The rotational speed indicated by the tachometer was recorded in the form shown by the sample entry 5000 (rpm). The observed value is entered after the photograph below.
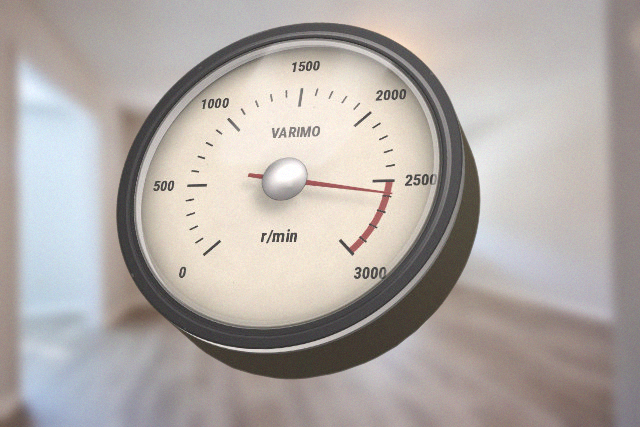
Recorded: 2600 (rpm)
